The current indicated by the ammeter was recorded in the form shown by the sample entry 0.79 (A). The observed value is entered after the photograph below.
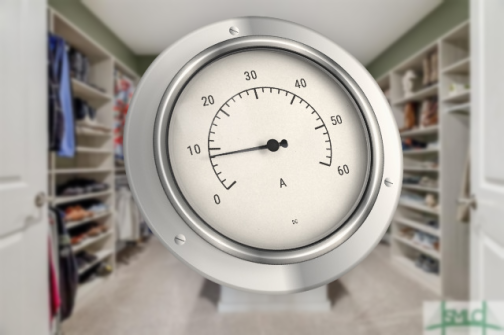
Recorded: 8 (A)
